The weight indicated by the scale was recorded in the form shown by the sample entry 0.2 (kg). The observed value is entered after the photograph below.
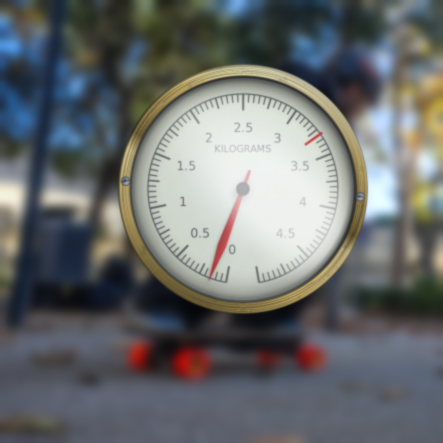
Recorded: 0.15 (kg)
